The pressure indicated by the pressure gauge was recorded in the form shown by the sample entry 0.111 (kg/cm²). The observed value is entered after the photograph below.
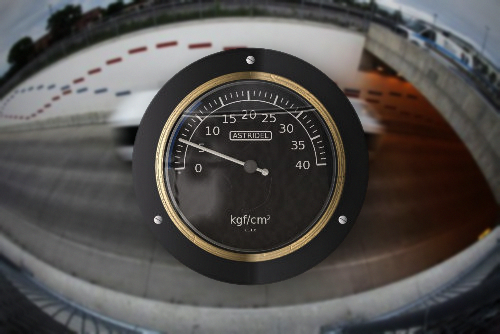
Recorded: 5 (kg/cm²)
